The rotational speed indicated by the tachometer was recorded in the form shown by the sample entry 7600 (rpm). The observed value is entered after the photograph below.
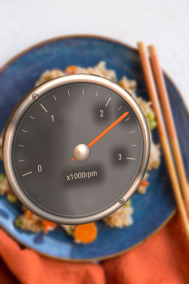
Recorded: 2300 (rpm)
